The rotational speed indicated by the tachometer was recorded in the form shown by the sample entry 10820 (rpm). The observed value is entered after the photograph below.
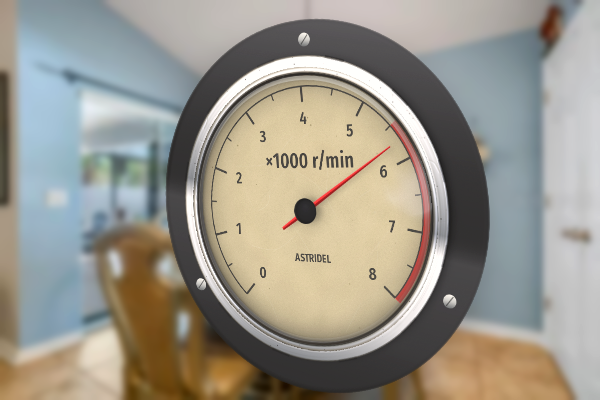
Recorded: 5750 (rpm)
